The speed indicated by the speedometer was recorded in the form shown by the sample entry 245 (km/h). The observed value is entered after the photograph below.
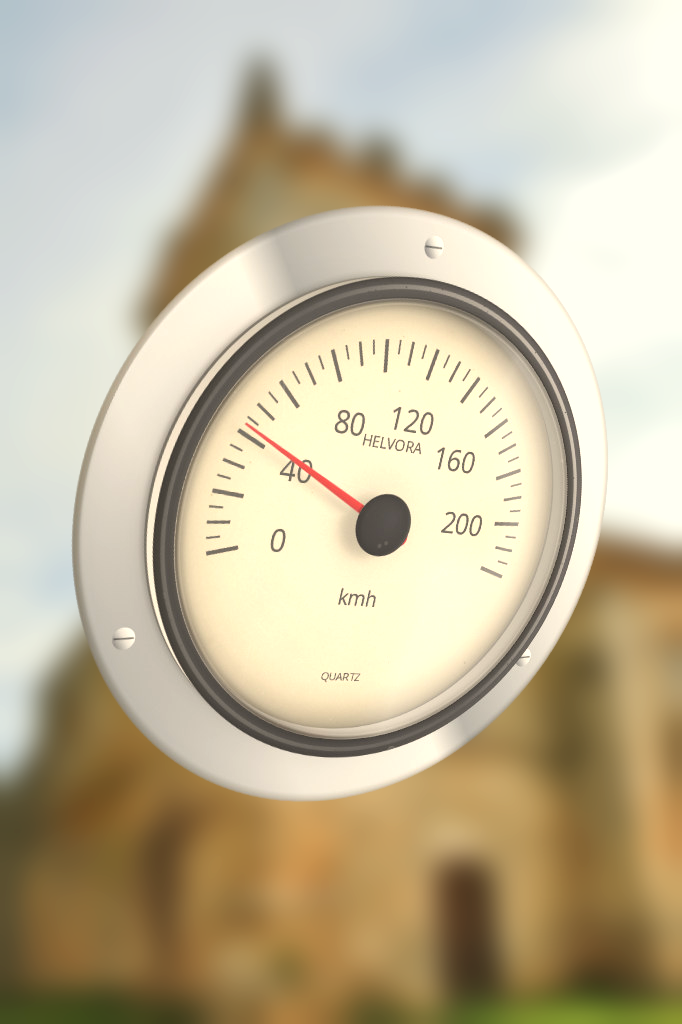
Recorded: 42.5 (km/h)
